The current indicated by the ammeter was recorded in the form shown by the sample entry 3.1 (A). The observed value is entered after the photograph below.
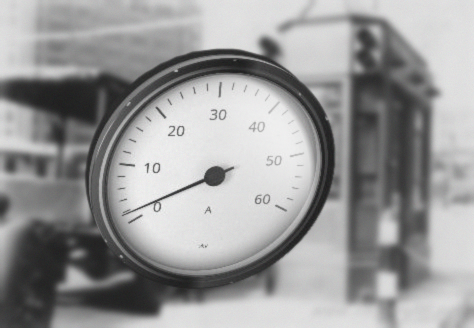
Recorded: 2 (A)
